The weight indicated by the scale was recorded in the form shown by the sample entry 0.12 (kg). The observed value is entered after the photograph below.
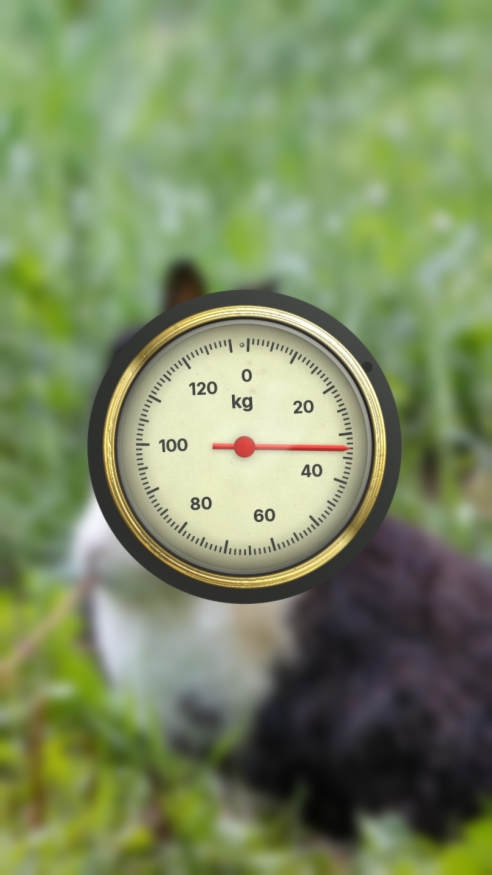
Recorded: 33 (kg)
